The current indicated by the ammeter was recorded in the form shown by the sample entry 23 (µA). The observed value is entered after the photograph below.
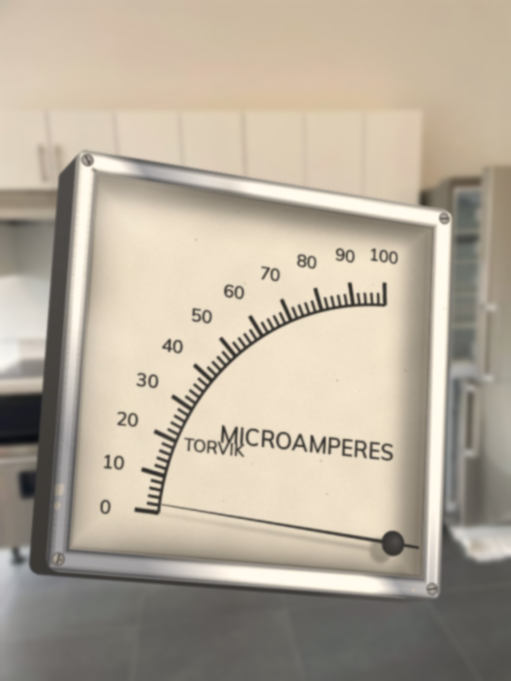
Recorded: 2 (µA)
